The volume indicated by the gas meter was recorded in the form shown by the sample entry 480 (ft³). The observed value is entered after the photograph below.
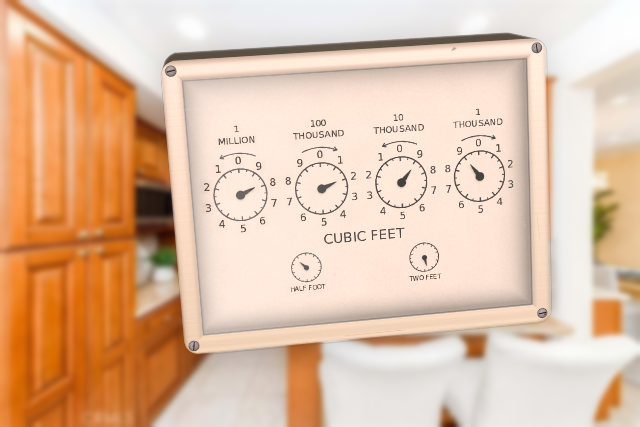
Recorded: 818900 (ft³)
